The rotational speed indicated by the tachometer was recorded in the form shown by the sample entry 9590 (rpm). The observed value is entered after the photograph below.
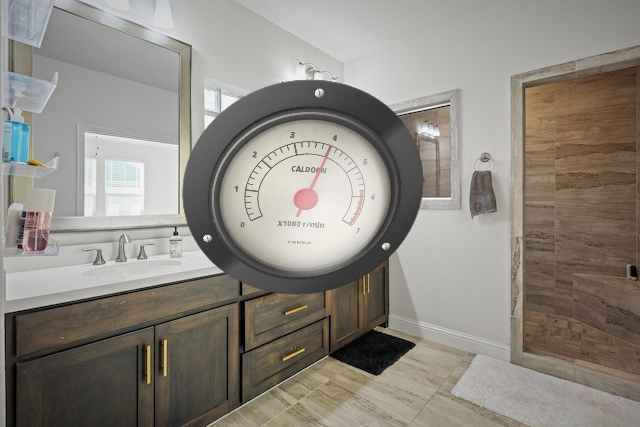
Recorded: 4000 (rpm)
